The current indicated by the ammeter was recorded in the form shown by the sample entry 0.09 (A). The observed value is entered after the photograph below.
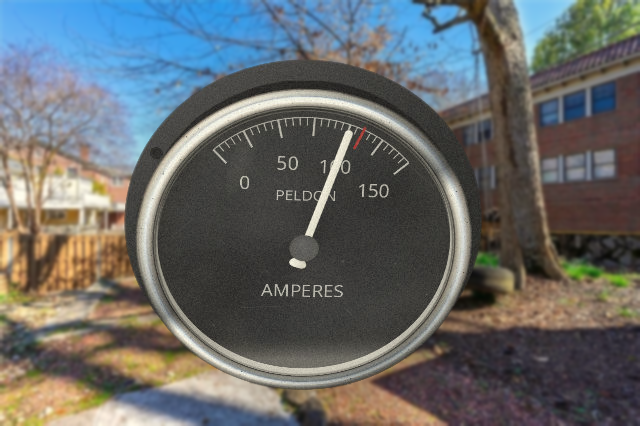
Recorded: 100 (A)
